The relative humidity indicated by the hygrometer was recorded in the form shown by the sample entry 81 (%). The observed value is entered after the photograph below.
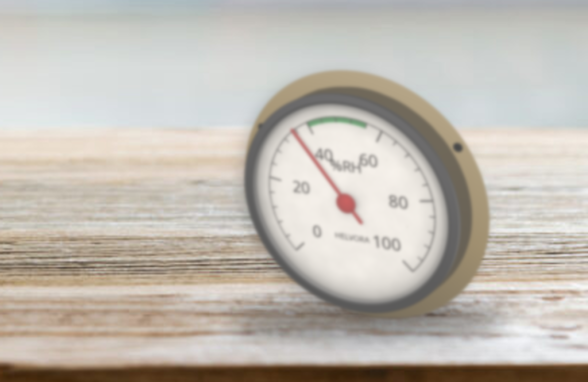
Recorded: 36 (%)
